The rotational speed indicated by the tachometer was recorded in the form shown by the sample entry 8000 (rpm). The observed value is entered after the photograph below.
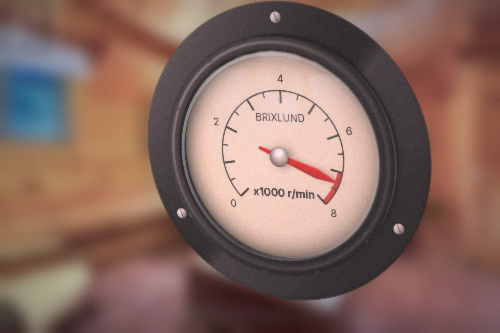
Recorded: 7250 (rpm)
